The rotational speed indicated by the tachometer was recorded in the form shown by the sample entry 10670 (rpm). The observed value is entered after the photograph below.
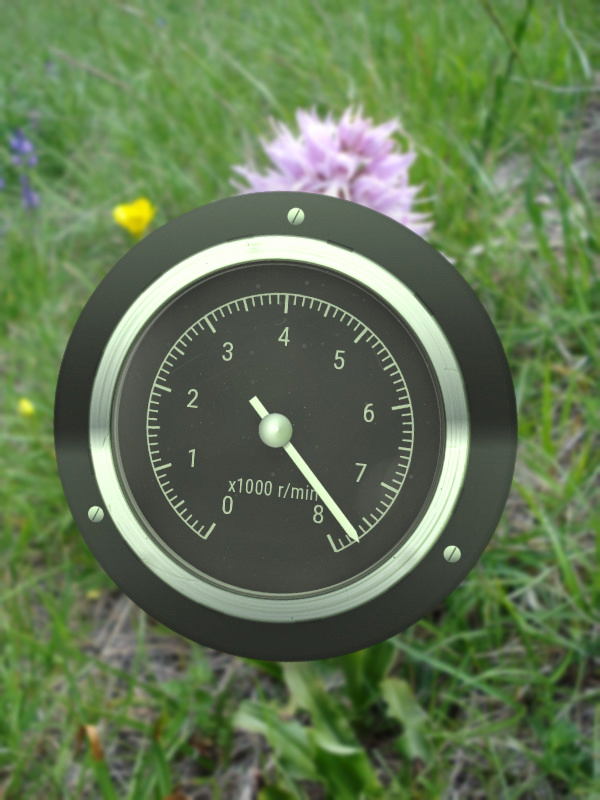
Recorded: 7700 (rpm)
